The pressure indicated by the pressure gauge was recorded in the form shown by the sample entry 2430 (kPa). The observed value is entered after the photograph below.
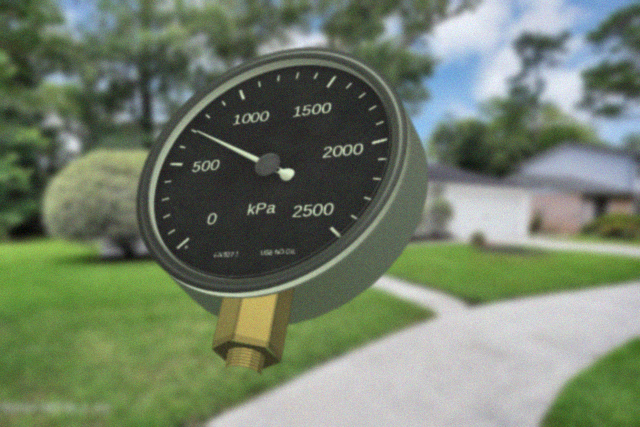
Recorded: 700 (kPa)
